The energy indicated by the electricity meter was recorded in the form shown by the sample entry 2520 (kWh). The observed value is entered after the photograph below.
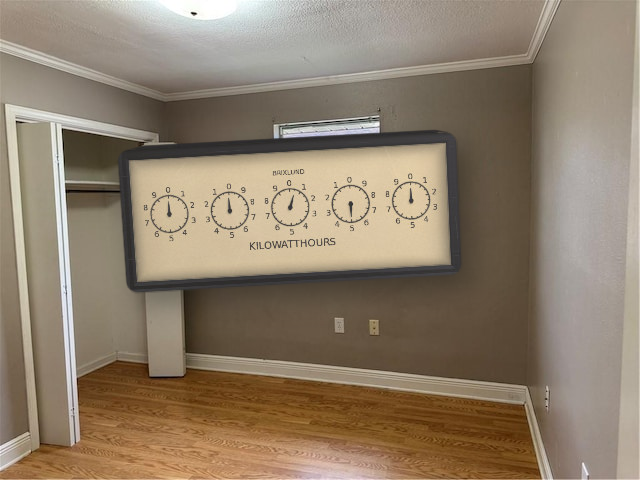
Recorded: 50 (kWh)
